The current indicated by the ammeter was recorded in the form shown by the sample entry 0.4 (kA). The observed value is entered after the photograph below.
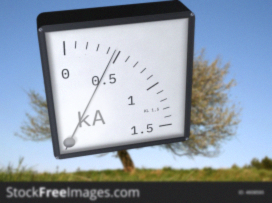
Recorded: 0.45 (kA)
